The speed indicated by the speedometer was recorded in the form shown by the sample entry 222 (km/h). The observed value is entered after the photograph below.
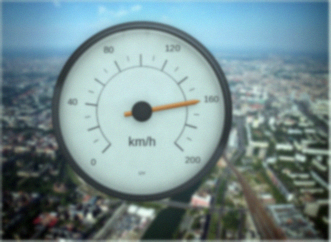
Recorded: 160 (km/h)
